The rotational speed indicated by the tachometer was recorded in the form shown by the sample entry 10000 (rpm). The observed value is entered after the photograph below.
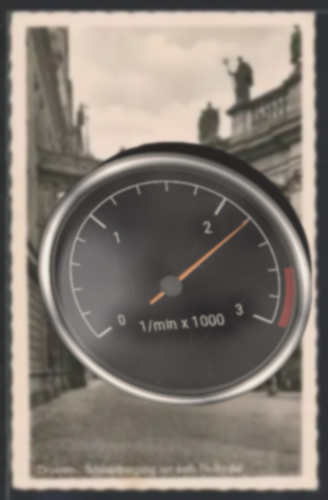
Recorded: 2200 (rpm)
